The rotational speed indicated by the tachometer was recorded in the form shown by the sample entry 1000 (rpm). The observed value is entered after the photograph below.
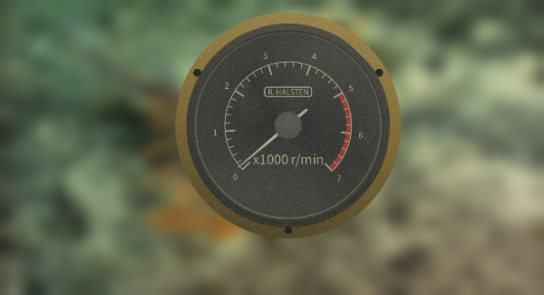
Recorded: 100 (rpm)
